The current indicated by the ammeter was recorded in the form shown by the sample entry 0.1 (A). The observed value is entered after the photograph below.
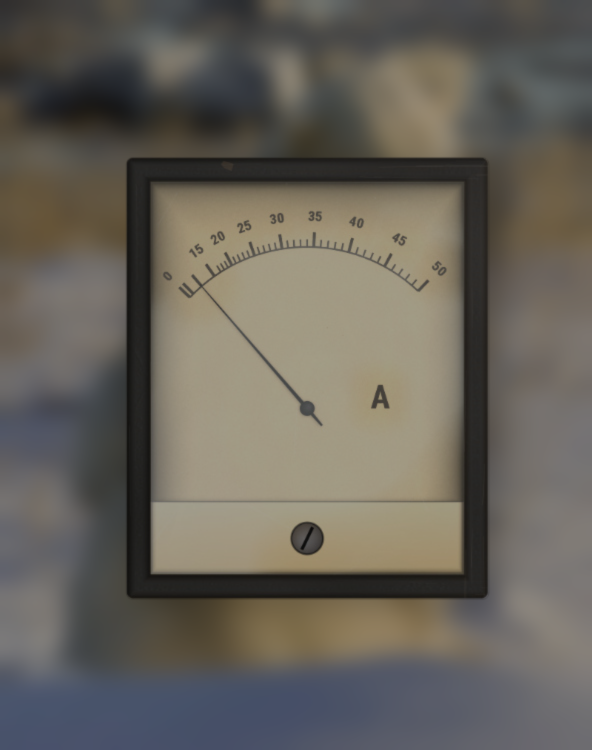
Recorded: 10 (A)
